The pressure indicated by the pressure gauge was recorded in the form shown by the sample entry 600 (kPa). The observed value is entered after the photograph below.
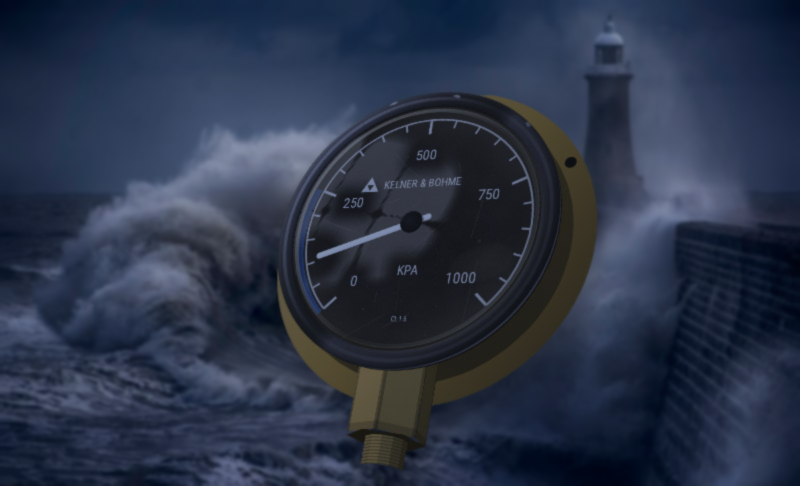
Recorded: 100 (kPa)
